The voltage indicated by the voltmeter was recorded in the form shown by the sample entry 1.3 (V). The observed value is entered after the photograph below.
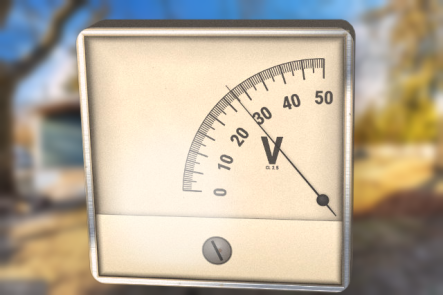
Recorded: 27.5 (V)
